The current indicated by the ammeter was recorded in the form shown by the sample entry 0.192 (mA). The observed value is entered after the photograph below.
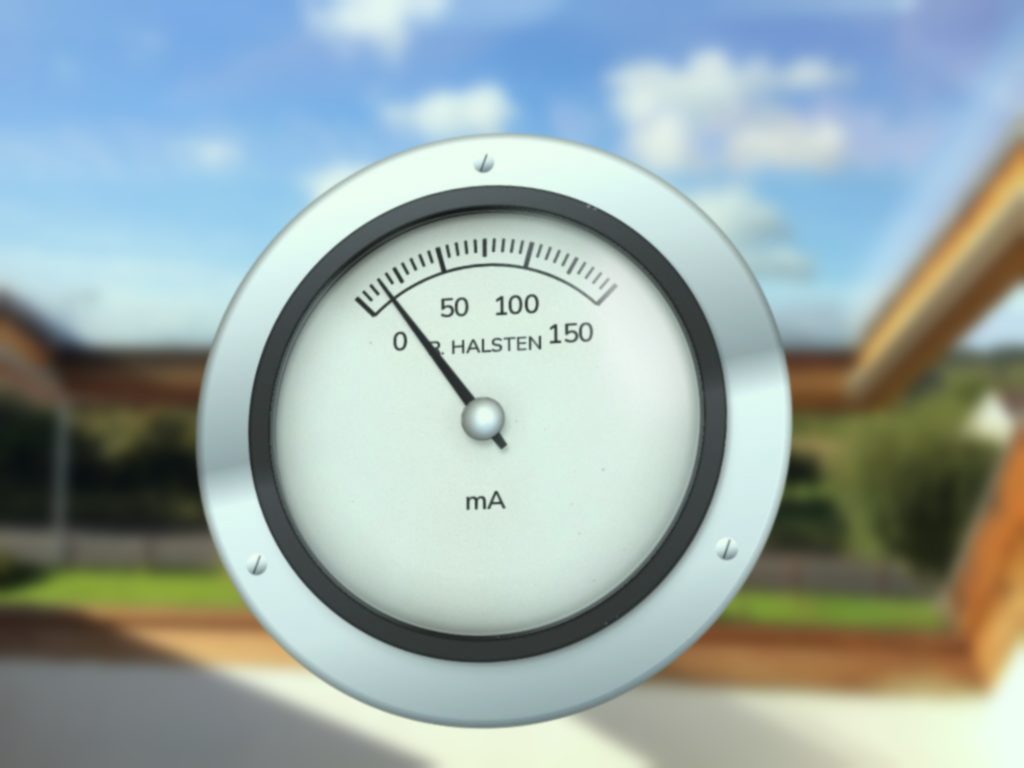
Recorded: 15 (mA)
